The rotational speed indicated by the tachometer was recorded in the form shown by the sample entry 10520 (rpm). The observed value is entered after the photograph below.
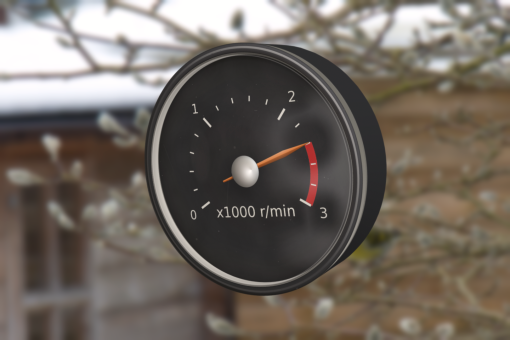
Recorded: 2400 (rpm)
